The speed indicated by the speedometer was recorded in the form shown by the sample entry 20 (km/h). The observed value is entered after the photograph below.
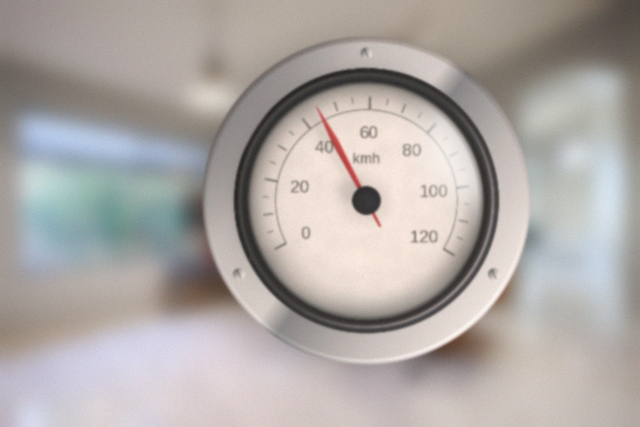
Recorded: 45 (km/h)
